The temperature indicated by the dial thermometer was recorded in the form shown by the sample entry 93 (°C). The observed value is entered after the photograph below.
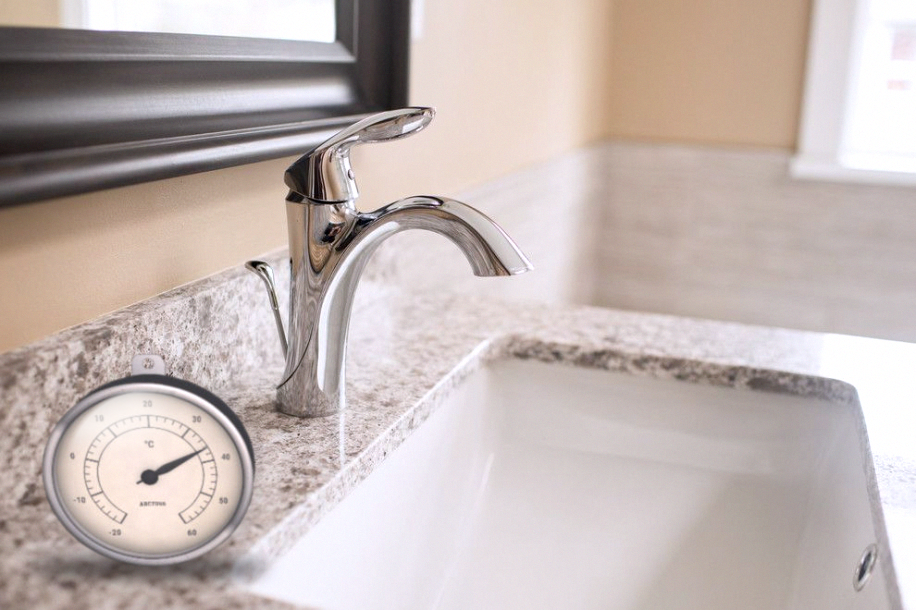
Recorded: 36 (°C)
